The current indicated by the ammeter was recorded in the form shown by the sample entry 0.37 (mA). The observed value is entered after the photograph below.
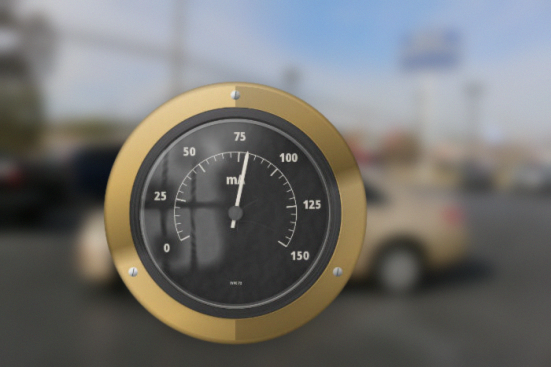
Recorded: 80 (mA)
